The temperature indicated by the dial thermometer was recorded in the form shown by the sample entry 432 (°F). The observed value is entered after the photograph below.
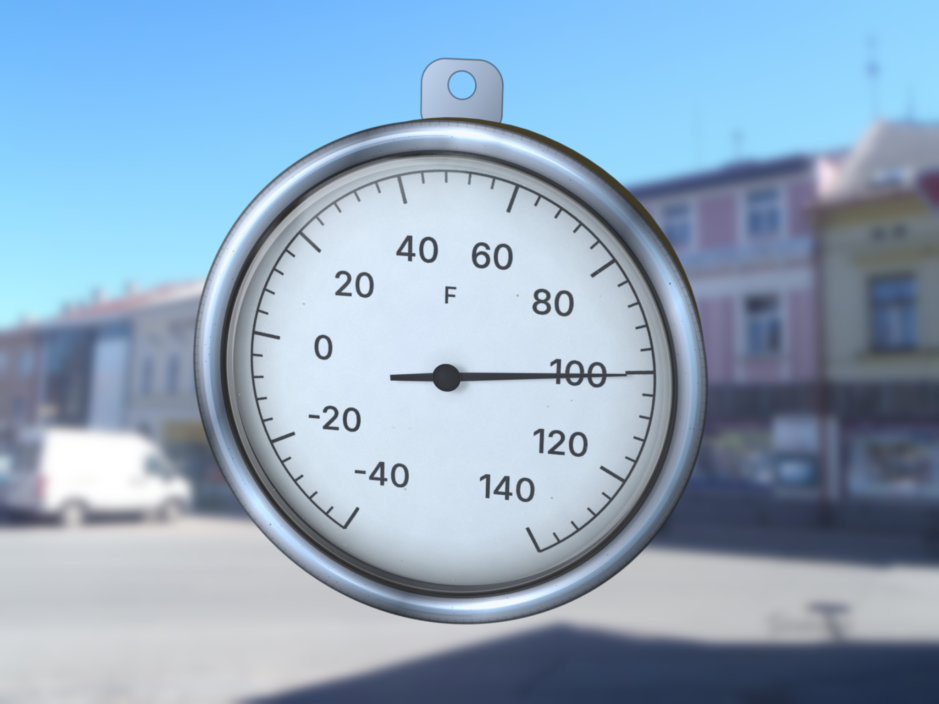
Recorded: 100 (°F)
